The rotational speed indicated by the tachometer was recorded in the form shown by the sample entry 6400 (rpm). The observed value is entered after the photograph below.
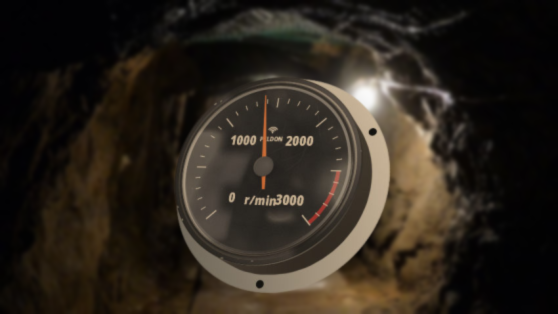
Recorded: 1400 (rpm)
